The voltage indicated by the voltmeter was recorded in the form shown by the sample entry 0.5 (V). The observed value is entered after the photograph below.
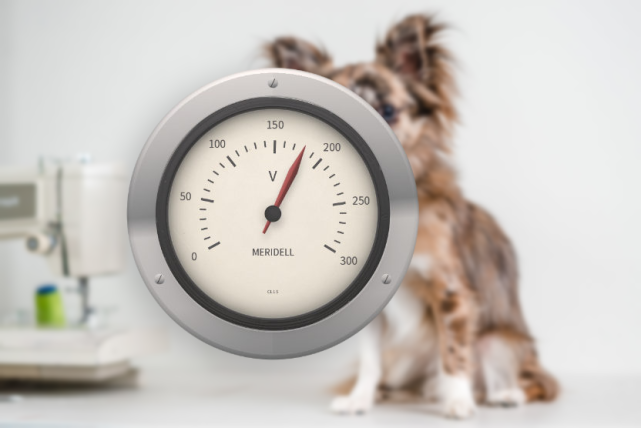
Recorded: 180 (V)
